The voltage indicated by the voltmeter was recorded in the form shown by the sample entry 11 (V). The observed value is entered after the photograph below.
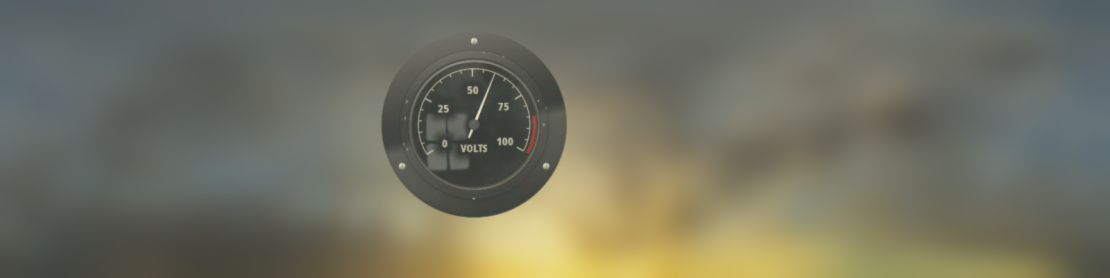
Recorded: 60 (V)
